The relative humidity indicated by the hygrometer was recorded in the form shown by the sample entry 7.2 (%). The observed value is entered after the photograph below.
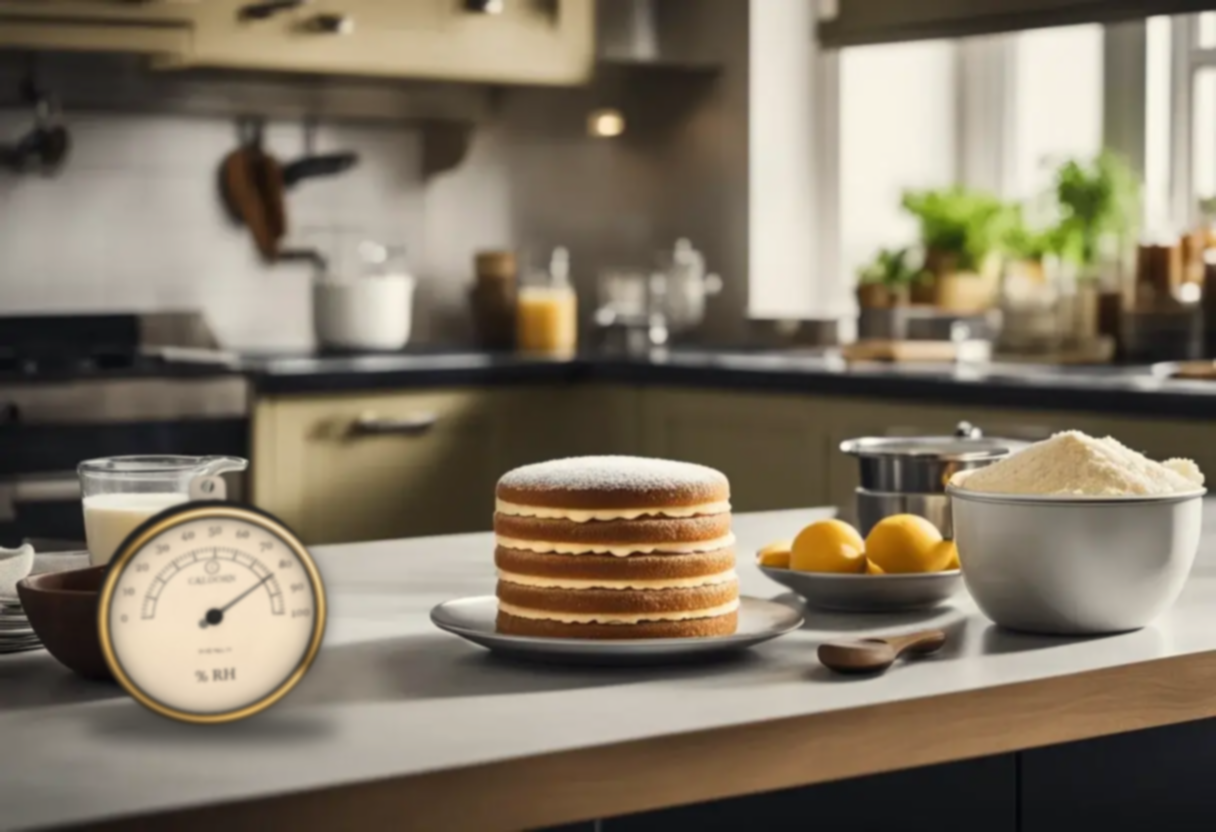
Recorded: 80 (%)
